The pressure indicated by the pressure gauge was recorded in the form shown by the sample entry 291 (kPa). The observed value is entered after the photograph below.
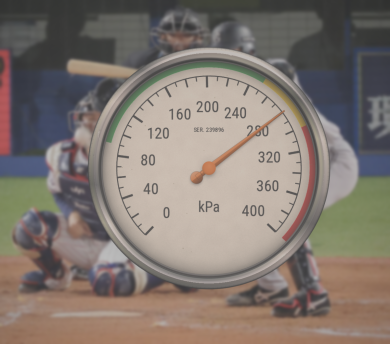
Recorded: 280 (kPa)
